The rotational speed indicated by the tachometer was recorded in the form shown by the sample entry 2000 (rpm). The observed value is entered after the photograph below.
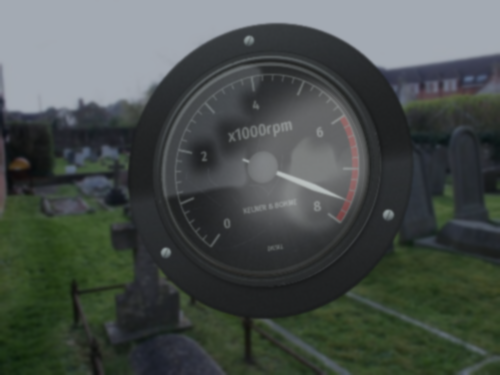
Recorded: 7600 (rpm)
